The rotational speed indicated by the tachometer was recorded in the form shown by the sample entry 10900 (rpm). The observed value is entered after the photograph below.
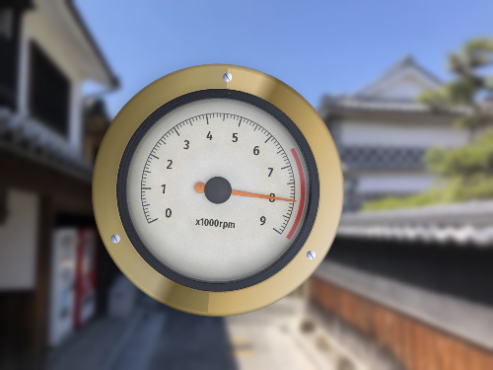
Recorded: 8000 (rpm)
